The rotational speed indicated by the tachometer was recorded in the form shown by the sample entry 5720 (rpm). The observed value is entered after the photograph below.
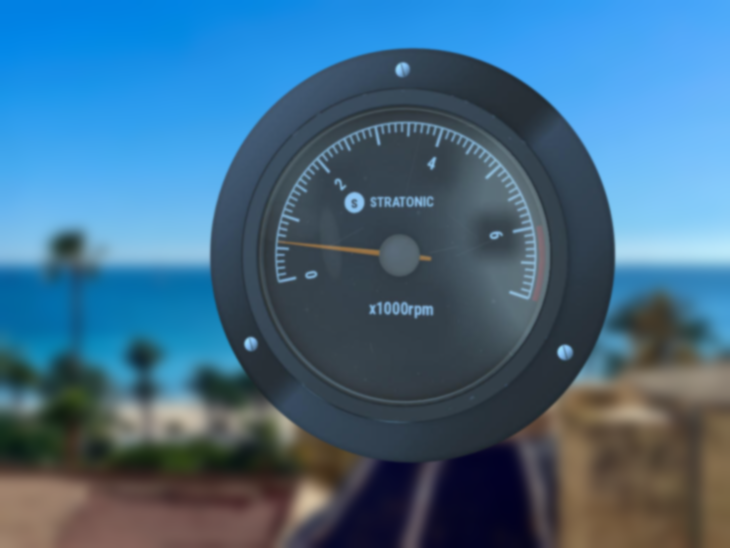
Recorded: 600 (rpm)
